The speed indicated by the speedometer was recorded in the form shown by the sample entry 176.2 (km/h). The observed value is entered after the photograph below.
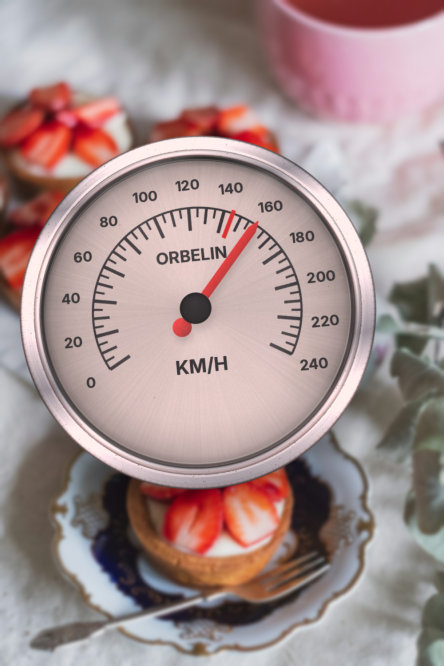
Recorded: 160 (km/h)
